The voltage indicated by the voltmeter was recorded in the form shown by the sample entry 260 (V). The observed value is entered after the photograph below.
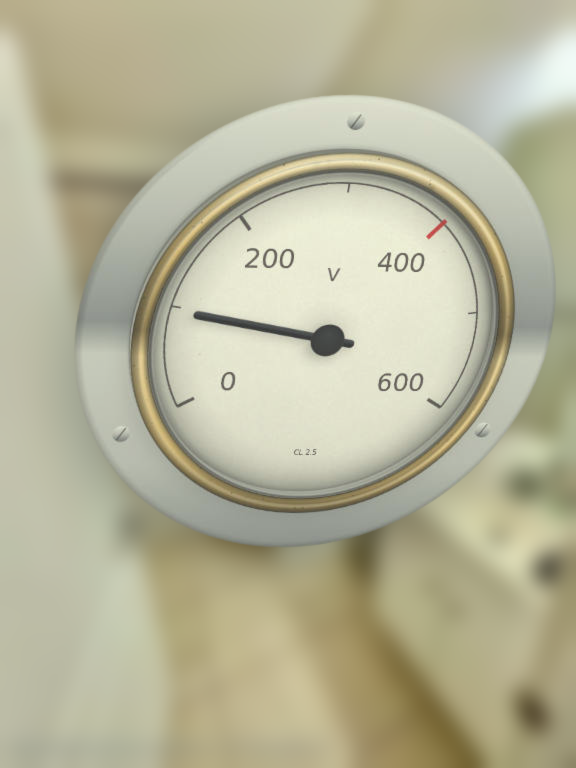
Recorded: 100 (V)
